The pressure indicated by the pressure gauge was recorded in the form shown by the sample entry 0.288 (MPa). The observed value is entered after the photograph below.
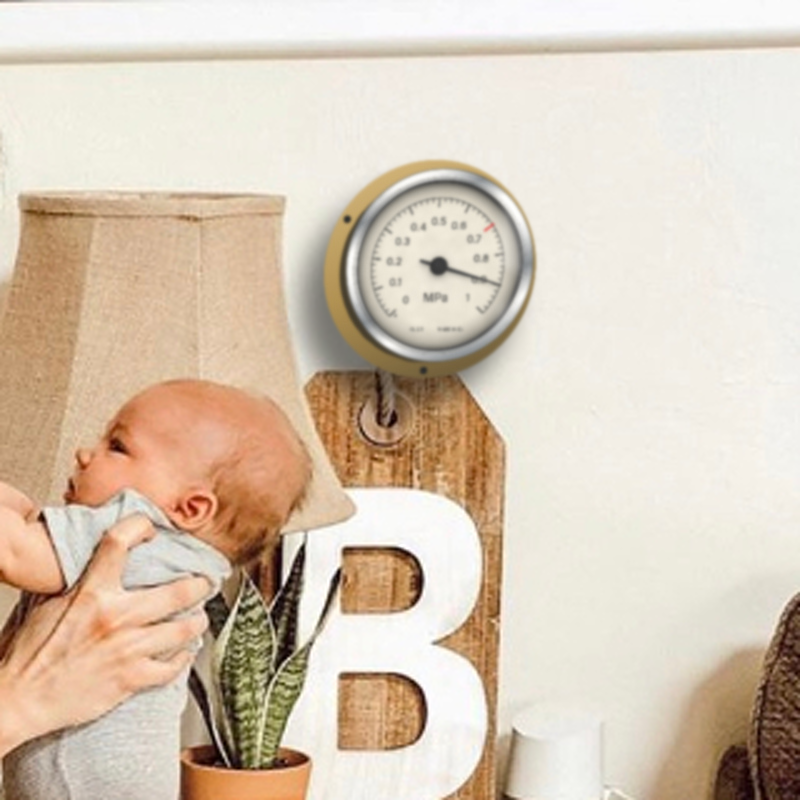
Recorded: 0.9 (MPa)
